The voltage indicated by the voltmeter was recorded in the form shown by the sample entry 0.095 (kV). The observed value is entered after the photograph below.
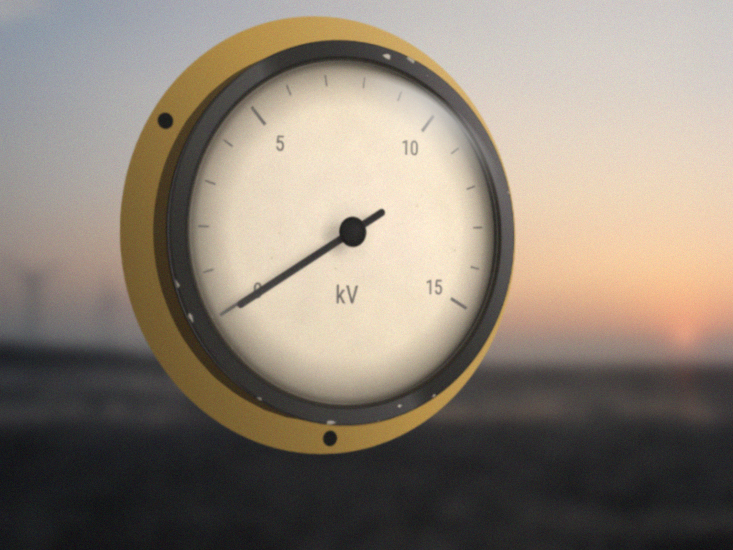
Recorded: 0 (kV)
